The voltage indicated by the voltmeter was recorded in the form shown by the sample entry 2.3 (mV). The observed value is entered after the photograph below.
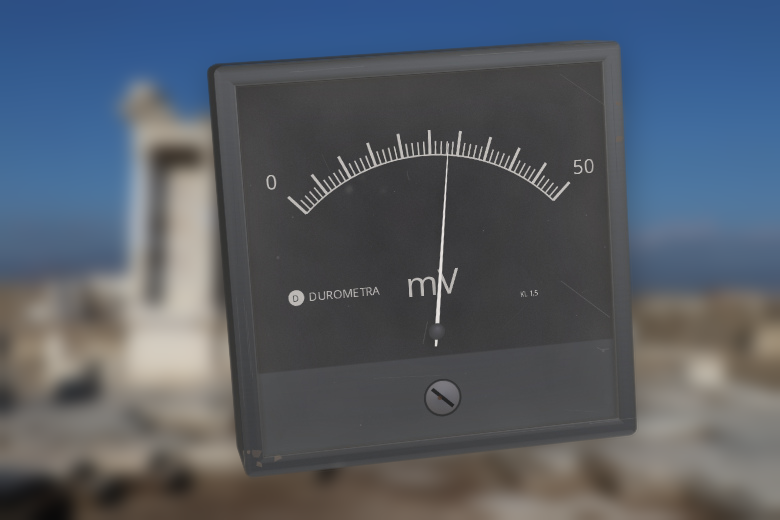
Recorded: 28 (mV)
